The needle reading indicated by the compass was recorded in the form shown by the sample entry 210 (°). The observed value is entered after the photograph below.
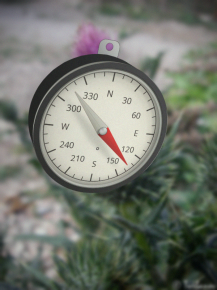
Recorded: 135 (°)
